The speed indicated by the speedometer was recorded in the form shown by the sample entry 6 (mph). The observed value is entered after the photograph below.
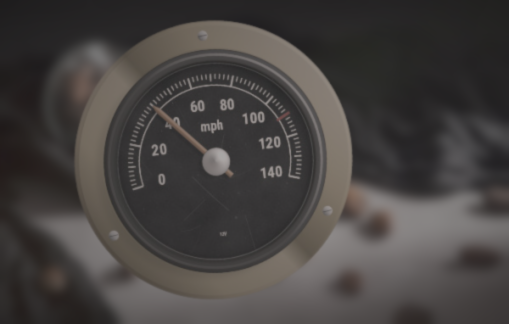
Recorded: 40 (mph)
